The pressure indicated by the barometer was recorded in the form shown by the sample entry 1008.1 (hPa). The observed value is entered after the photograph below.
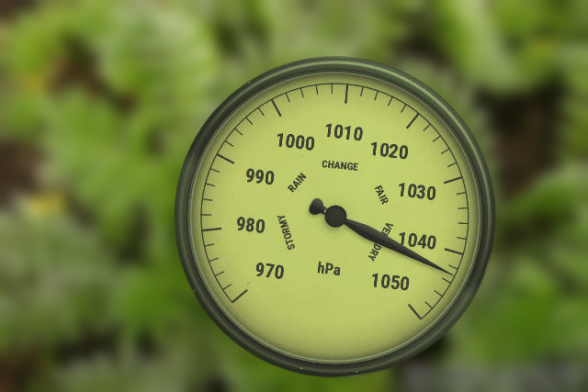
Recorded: 1043 (hPa)
